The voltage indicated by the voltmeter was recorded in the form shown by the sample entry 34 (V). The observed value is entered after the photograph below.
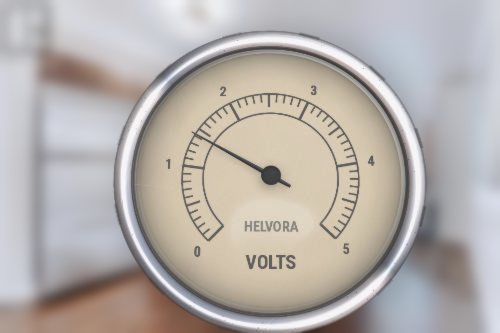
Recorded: 1.4 (V)
